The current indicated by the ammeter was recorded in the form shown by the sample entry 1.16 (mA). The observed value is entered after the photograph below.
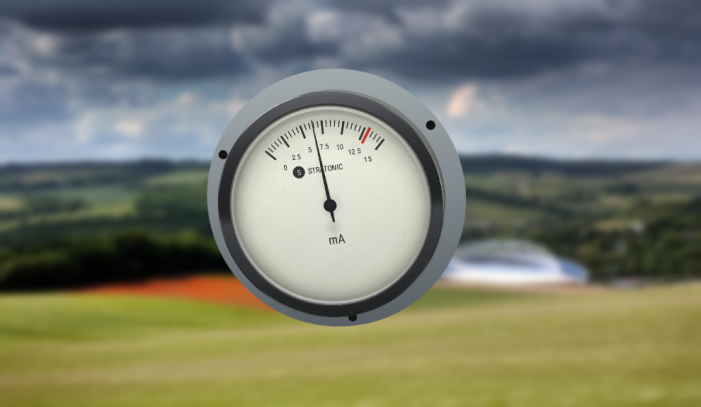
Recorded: 6.5 (mA)
